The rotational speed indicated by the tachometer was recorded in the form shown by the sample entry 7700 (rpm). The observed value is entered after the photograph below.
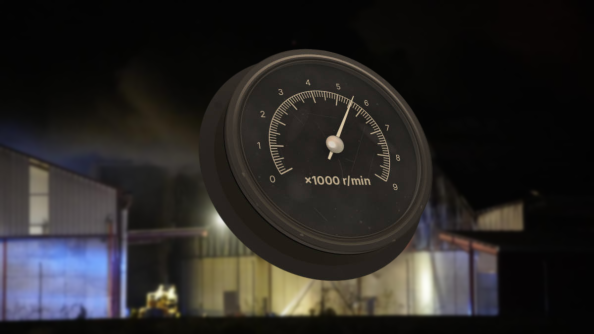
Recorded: 5500 (rpm)
